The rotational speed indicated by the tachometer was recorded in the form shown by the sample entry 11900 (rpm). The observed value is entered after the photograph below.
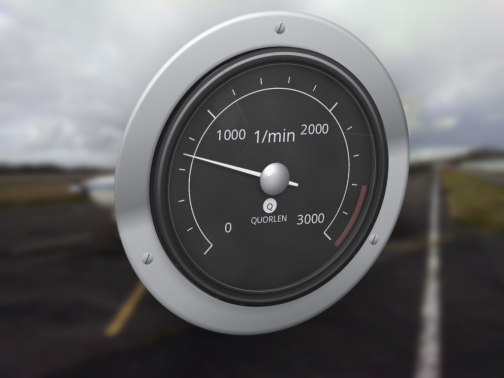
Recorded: 700 (rpm)
